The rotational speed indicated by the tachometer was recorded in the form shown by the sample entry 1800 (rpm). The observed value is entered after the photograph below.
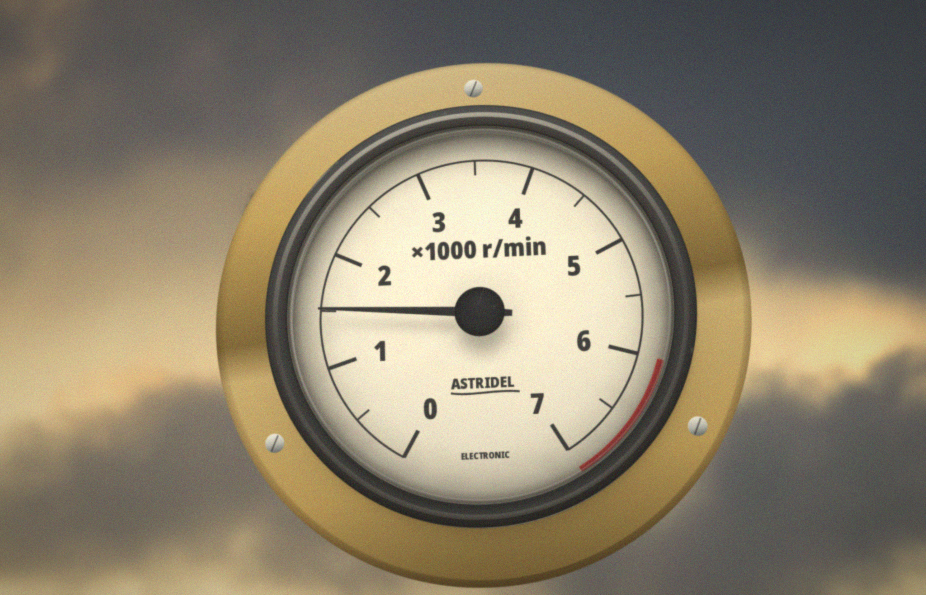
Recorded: 1500 (rpm)
